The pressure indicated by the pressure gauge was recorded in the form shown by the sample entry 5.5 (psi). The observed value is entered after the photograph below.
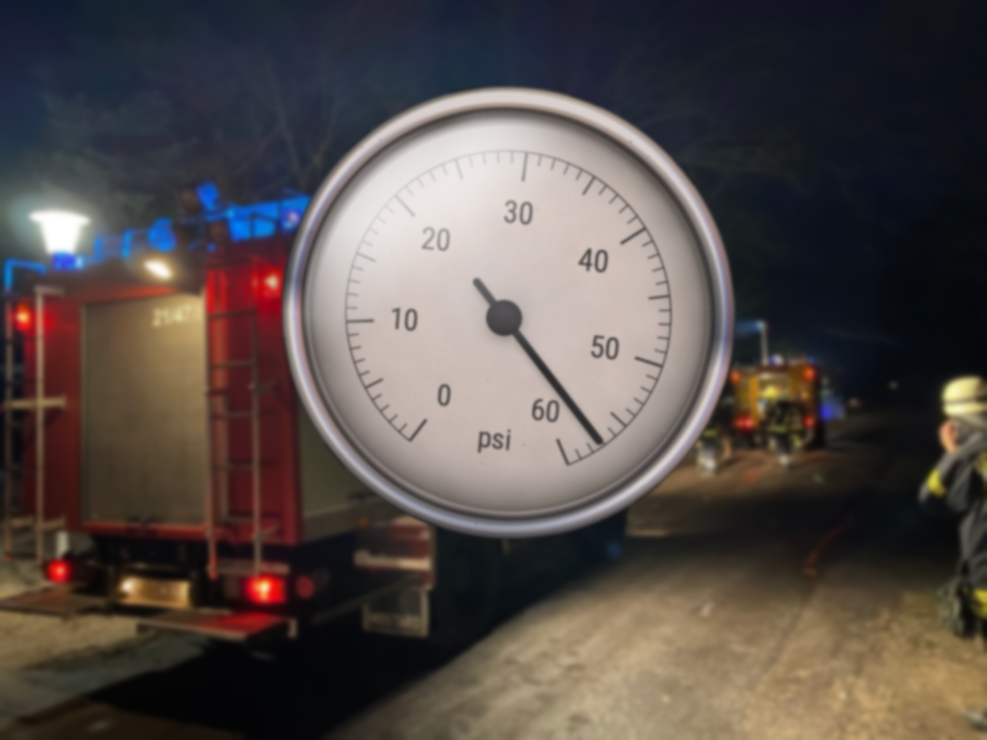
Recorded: 57 (psi)
